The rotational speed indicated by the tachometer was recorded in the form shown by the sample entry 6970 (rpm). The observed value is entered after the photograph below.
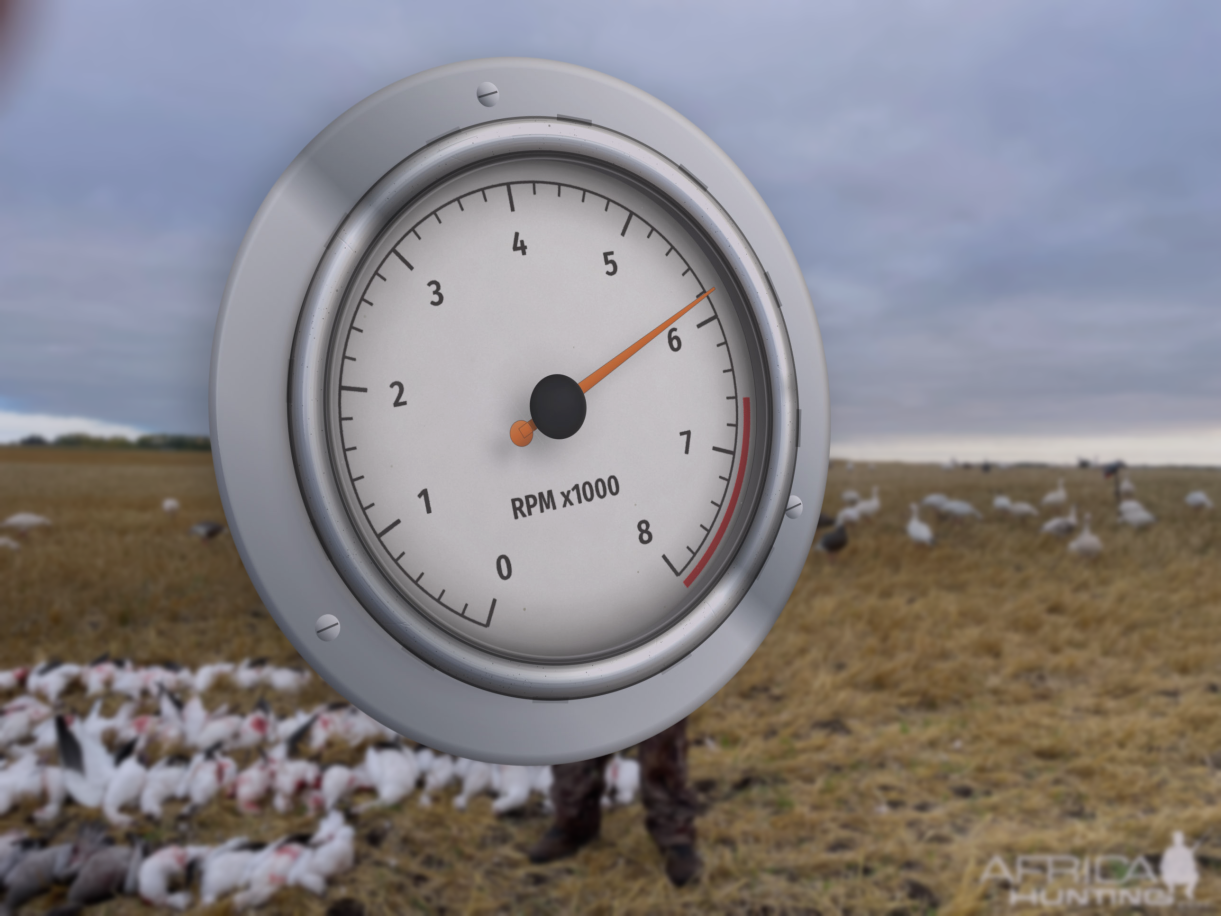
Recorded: 5800 (rpm)
